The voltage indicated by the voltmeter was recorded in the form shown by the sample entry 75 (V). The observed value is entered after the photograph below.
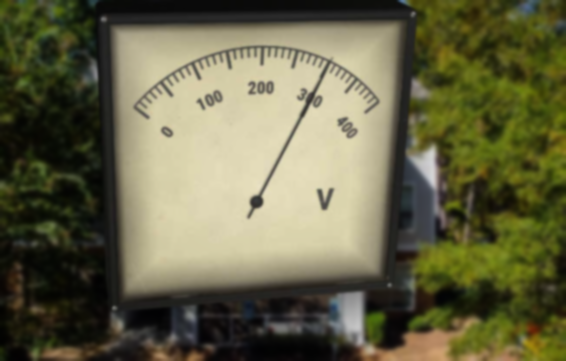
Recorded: 300 (V)
